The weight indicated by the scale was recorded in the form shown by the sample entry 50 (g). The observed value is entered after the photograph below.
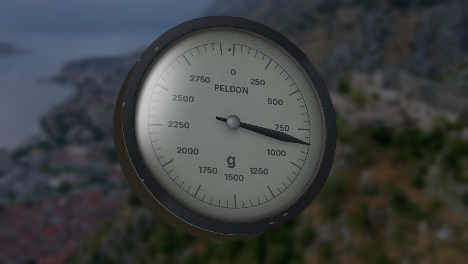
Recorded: 850 (g)
